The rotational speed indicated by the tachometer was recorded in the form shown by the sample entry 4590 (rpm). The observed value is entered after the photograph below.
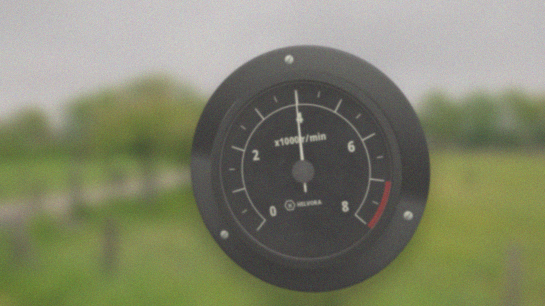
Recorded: 4000 (rpm)
